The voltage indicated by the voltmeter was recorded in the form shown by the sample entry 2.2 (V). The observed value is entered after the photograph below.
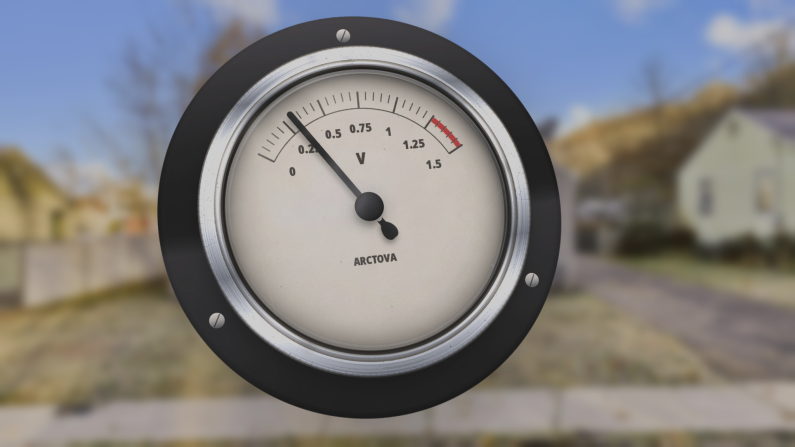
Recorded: 0.3 (V)
